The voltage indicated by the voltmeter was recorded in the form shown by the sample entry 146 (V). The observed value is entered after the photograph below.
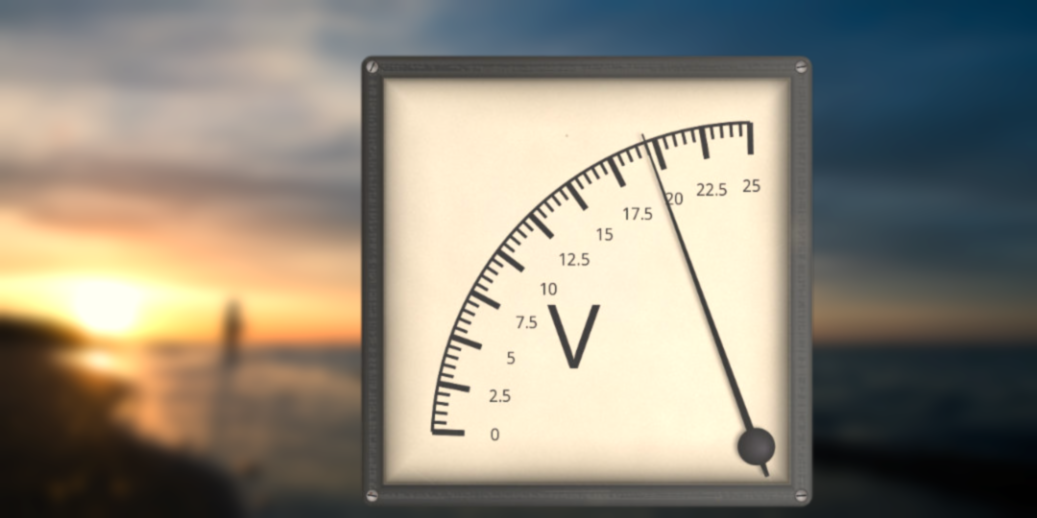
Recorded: 19.5 (V)
